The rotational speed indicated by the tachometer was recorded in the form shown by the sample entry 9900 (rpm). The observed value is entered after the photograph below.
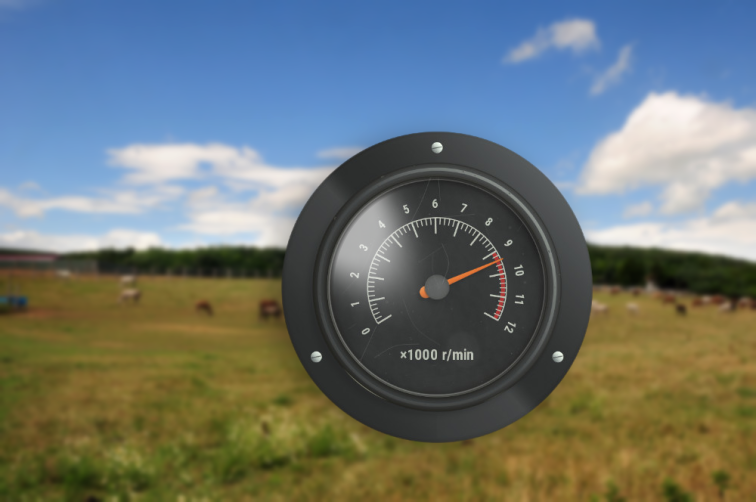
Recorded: 9400 (rpm)
